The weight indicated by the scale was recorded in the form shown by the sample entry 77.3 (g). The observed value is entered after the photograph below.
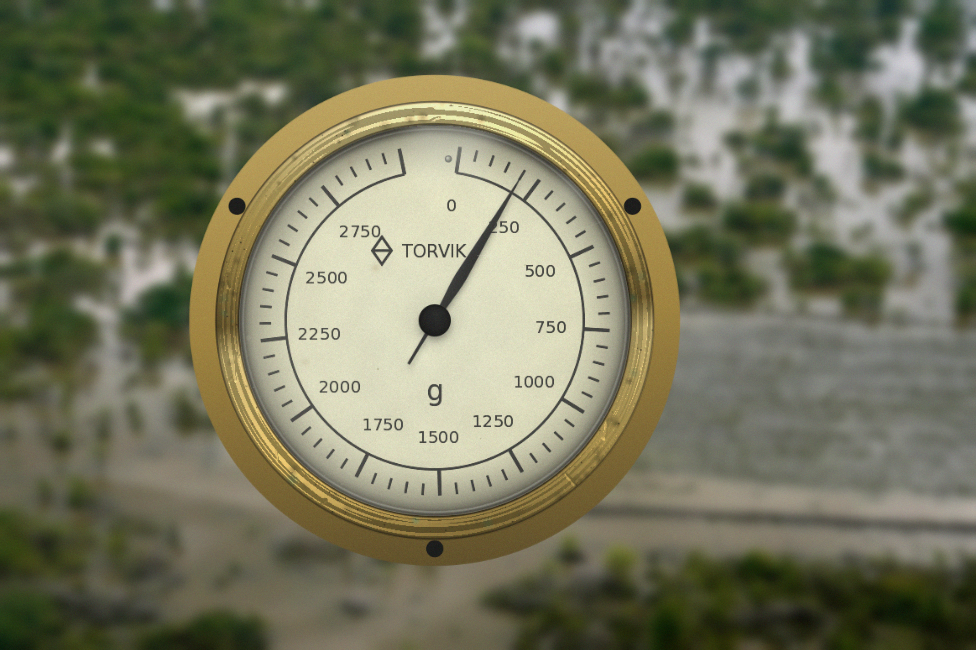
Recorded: 200 (g)
